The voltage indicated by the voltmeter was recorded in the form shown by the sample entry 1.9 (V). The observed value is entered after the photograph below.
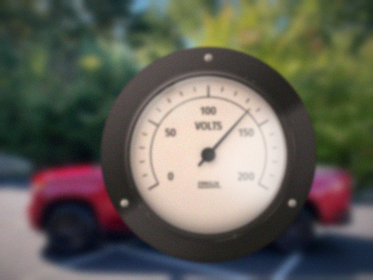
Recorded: 135 (V)
